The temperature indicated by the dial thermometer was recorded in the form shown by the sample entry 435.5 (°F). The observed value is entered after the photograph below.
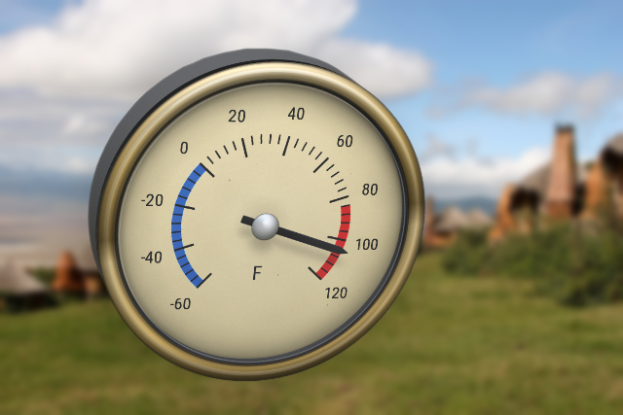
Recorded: 104 (°F)
